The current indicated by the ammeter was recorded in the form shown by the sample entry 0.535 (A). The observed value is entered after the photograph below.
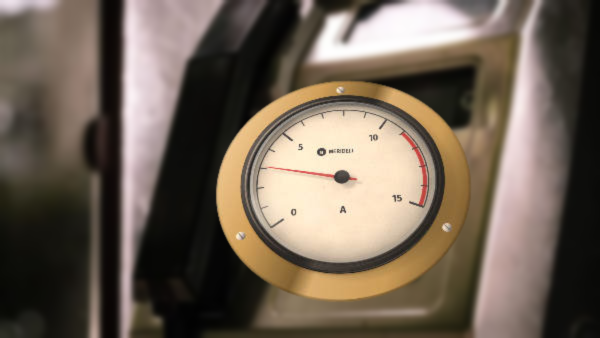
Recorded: 3 (A)
